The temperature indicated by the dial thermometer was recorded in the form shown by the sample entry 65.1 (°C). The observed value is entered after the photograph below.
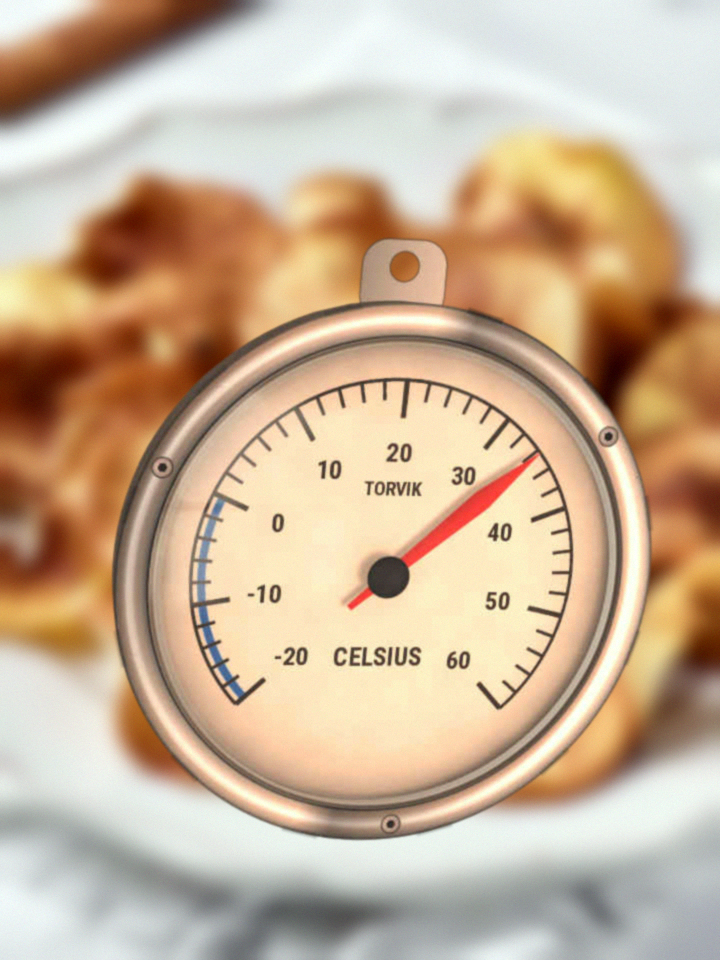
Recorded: 34 (°C)
